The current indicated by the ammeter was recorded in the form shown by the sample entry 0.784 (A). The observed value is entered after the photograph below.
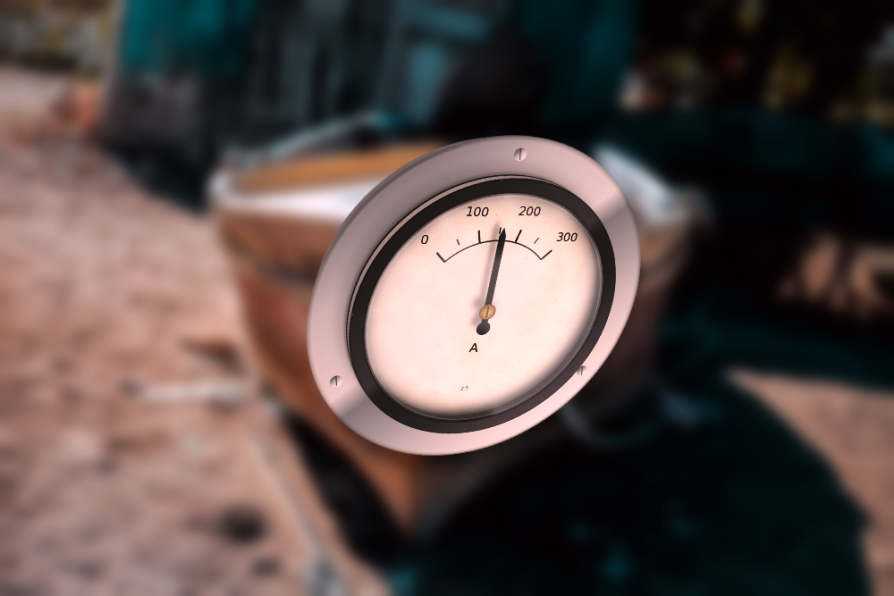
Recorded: 150 (A)
